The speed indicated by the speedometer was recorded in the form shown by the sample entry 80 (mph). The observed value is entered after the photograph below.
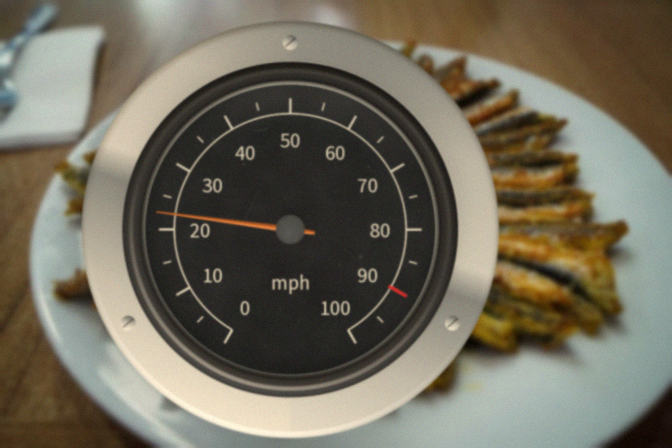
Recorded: 22.5 (mph)
